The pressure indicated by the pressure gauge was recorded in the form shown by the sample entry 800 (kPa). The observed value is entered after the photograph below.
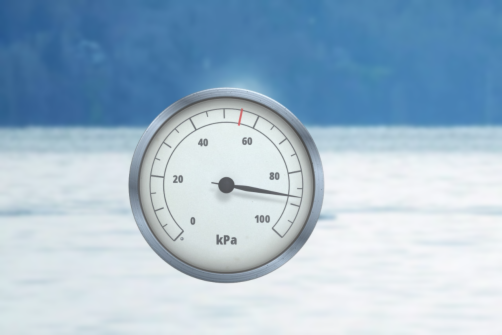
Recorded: 87.5 (kPa)
